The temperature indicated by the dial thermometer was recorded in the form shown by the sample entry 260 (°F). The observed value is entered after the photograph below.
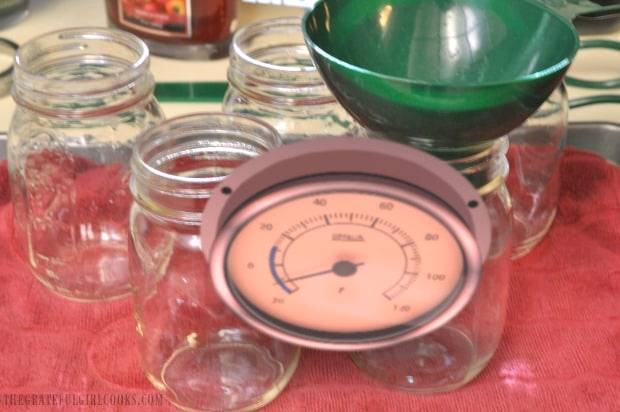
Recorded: -10 (°F)
